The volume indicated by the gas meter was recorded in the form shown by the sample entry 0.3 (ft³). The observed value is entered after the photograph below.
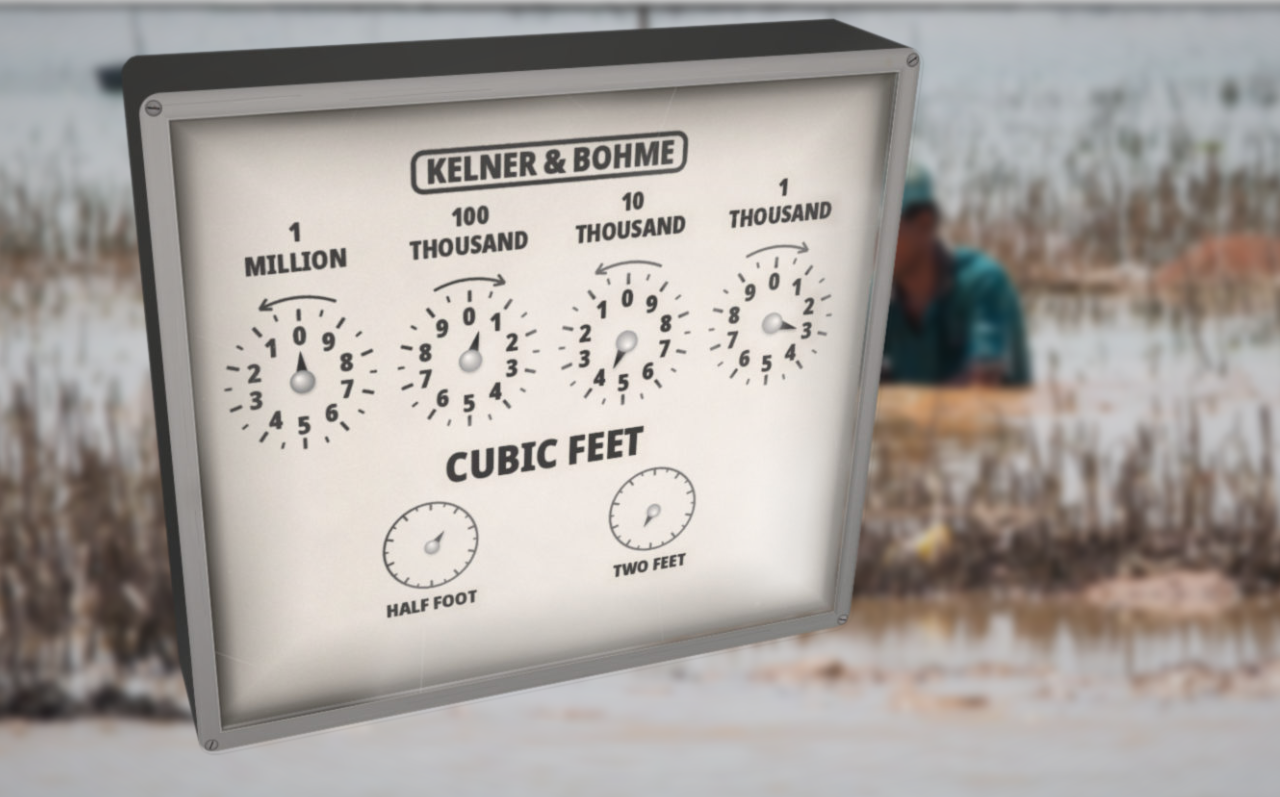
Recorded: 4300 (ft³)
